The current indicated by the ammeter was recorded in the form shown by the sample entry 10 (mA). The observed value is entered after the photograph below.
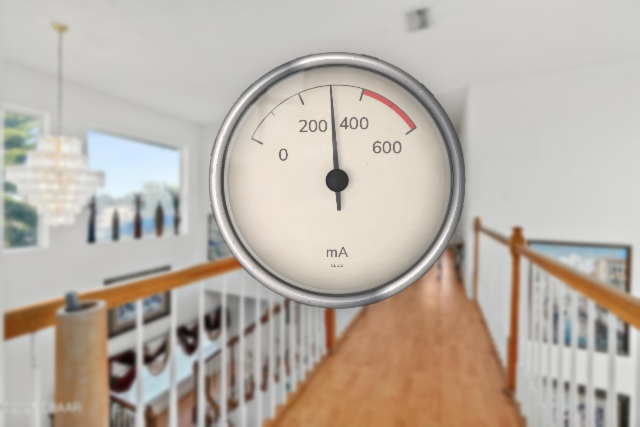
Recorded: 300 (mA)
